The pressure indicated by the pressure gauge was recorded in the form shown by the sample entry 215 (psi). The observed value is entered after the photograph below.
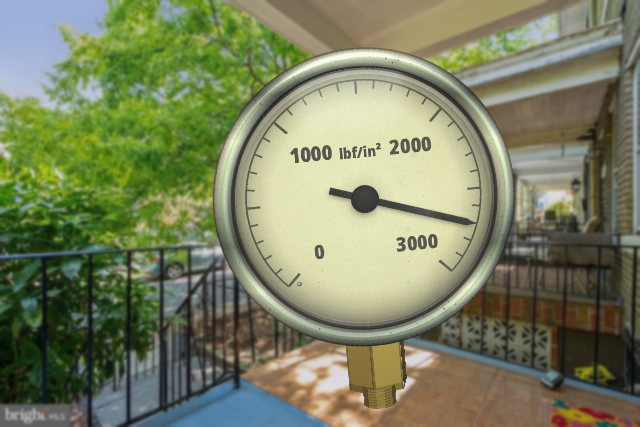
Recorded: 2700 (psi)
